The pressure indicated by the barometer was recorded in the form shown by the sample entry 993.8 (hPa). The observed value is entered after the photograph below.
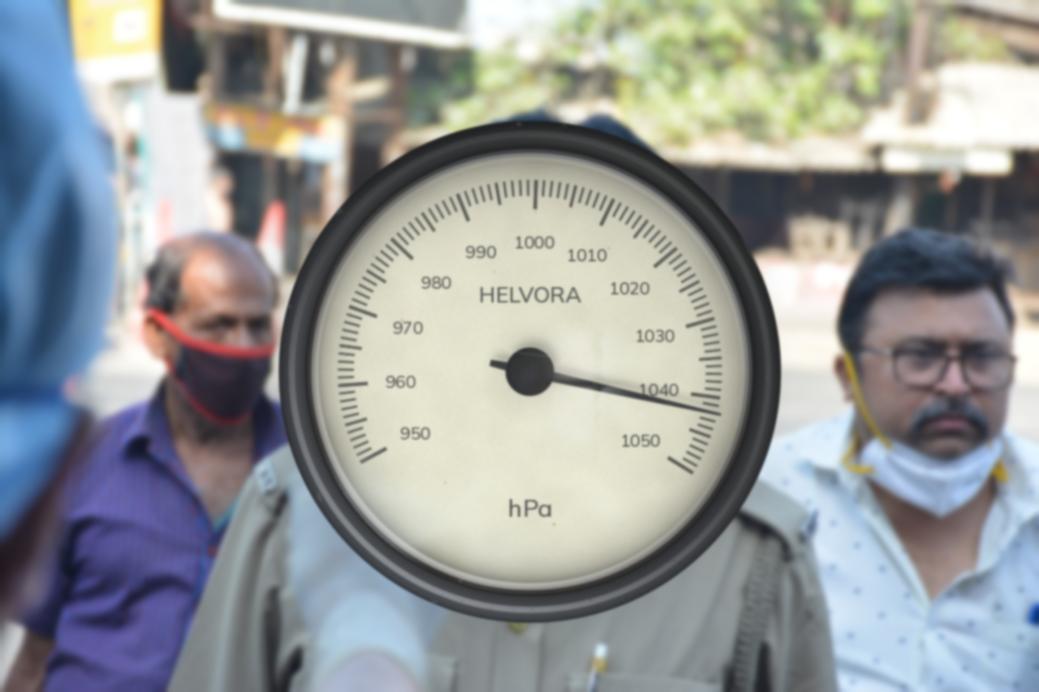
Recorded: 1042 (hPa)
